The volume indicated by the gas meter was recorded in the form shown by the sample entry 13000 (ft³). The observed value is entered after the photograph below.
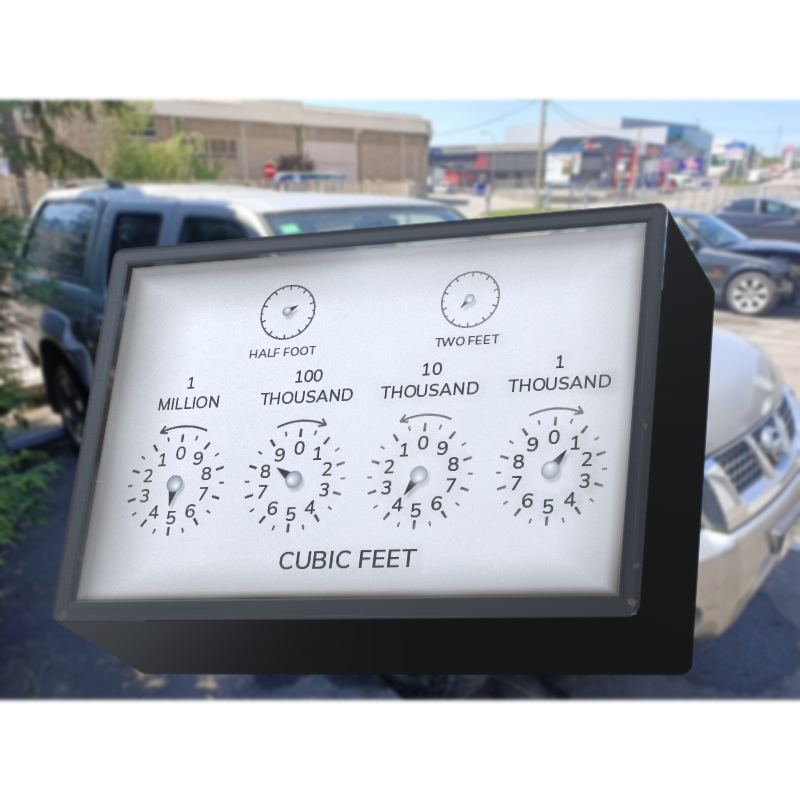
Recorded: 484100 (ft³)
